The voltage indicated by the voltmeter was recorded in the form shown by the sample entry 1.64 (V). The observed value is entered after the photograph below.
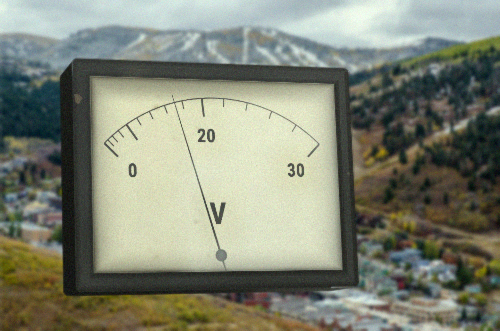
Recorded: 17 (V)
